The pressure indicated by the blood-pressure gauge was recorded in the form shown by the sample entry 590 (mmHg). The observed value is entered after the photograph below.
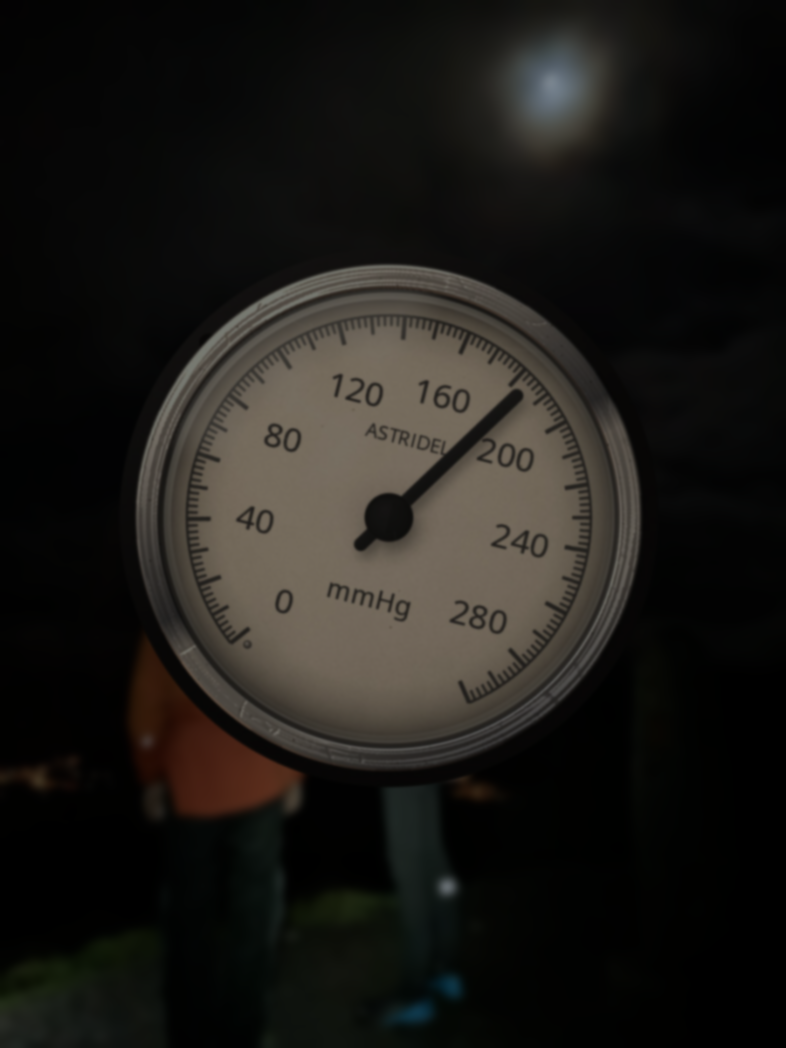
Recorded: 184 (mmHg)
